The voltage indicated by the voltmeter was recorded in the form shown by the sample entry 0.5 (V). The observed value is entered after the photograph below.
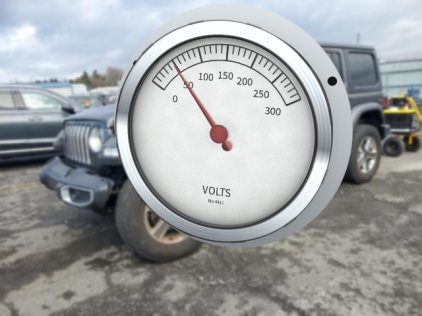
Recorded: 50 (V)
